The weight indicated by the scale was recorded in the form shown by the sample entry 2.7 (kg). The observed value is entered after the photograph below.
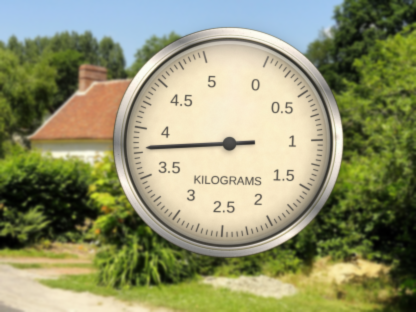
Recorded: 3.8 (kg)
